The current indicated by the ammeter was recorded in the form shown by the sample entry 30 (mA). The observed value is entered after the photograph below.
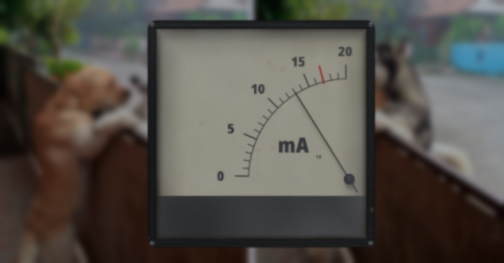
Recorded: 13 (mA)
